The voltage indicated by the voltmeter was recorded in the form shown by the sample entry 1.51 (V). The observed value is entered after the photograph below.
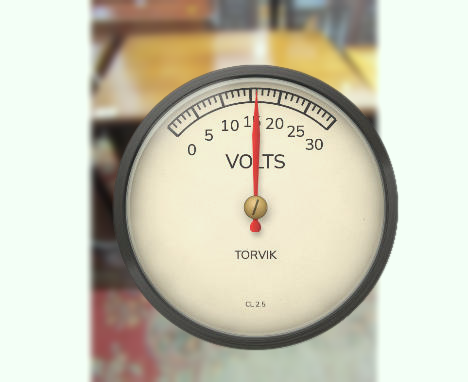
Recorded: 16 (V)
